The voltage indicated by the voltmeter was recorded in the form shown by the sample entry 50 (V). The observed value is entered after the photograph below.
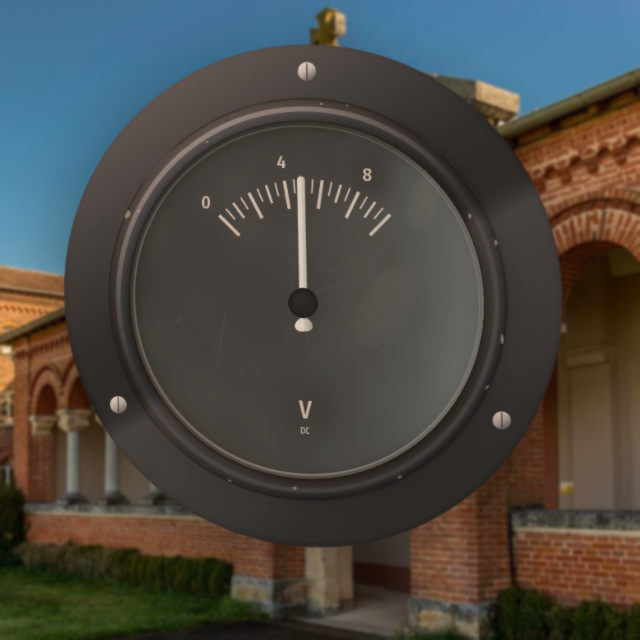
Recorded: 5 (V)
